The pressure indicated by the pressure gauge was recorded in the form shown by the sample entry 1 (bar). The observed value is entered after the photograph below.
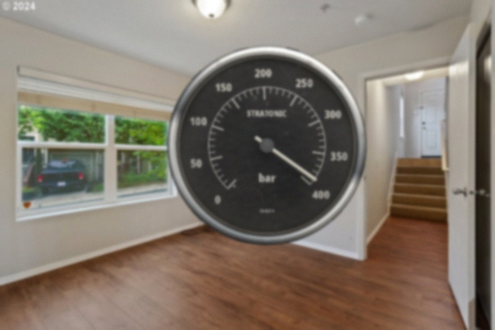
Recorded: 390 (bar)
